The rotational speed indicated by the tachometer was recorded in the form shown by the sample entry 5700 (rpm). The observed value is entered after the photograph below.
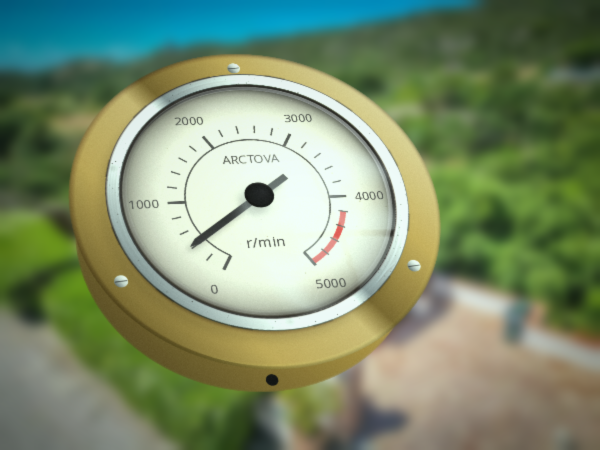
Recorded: 400 (rpm)
